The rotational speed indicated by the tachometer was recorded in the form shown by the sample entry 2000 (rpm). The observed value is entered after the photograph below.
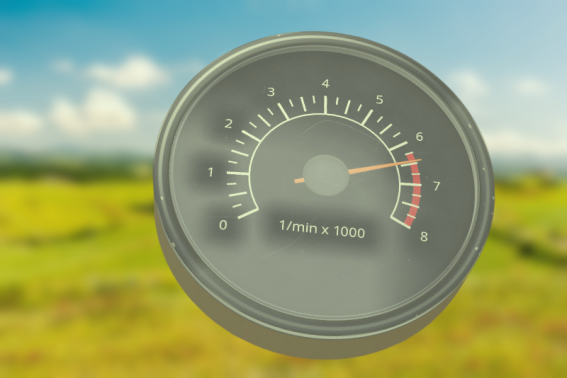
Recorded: 6500 (rpm)
